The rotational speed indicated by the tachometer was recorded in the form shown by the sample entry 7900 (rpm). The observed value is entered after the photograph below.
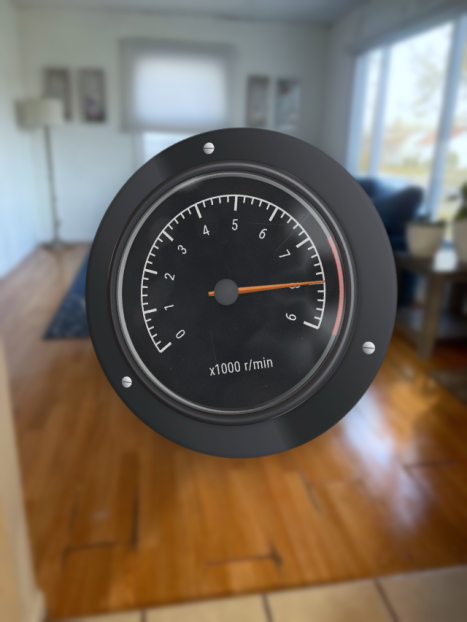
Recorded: 8000 (rpm)
